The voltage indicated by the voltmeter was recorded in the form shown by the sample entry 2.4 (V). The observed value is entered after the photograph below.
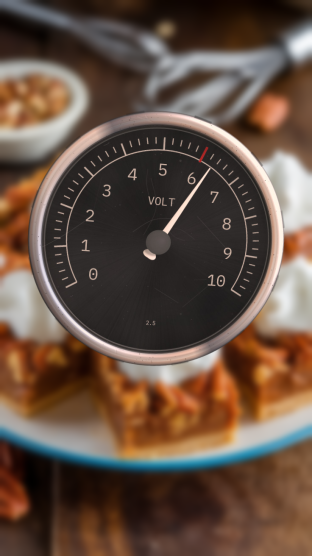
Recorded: 6.3 (V)
